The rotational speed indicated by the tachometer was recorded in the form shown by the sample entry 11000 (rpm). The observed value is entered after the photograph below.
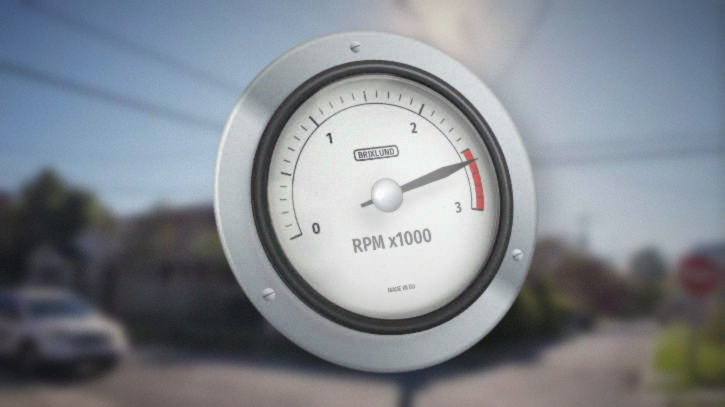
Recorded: 2600 (rpm)
